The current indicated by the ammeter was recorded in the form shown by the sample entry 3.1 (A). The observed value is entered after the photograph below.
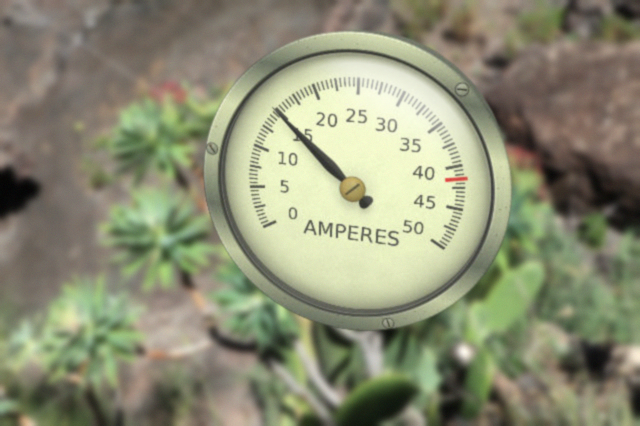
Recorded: 15 (A)
